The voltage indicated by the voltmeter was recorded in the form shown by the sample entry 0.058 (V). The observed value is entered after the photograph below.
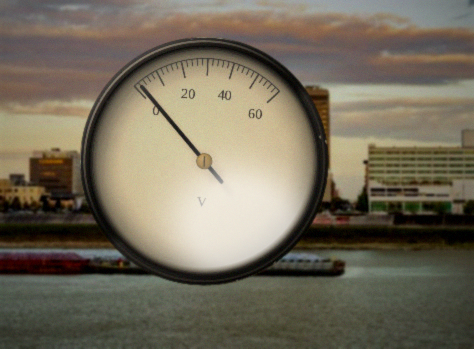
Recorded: 2 (V)
